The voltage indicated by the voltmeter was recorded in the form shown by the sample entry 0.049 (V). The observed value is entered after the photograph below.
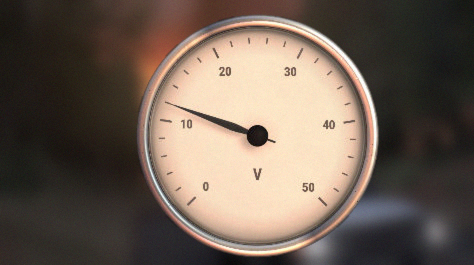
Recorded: 12 (V)
